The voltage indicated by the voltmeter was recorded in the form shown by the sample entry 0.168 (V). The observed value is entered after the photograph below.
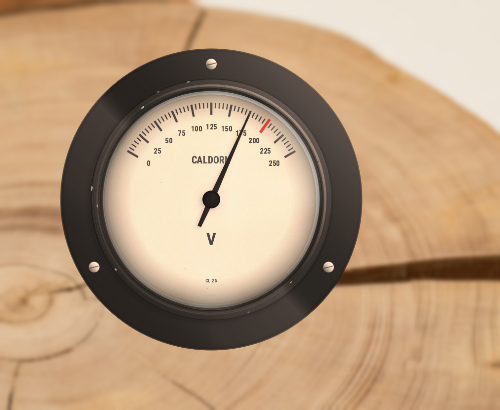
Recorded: 175 (V)
